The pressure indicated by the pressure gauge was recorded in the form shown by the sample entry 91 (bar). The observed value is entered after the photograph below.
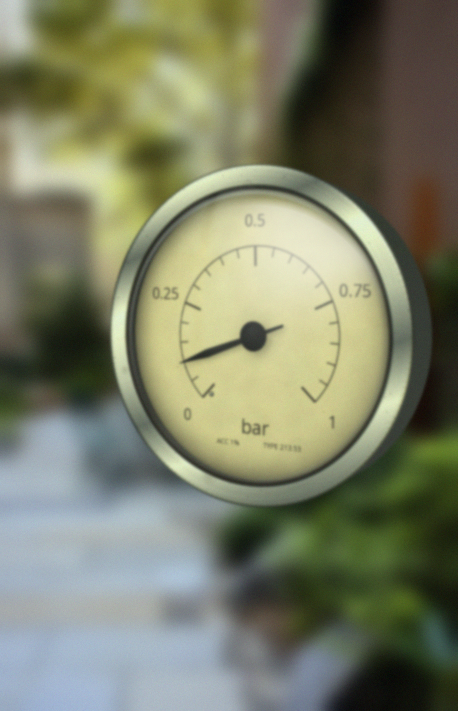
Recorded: 0.1 (bar)
